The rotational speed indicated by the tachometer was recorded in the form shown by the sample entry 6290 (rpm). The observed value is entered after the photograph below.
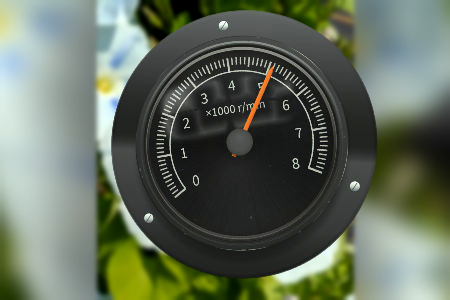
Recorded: 5100 (rpm)
